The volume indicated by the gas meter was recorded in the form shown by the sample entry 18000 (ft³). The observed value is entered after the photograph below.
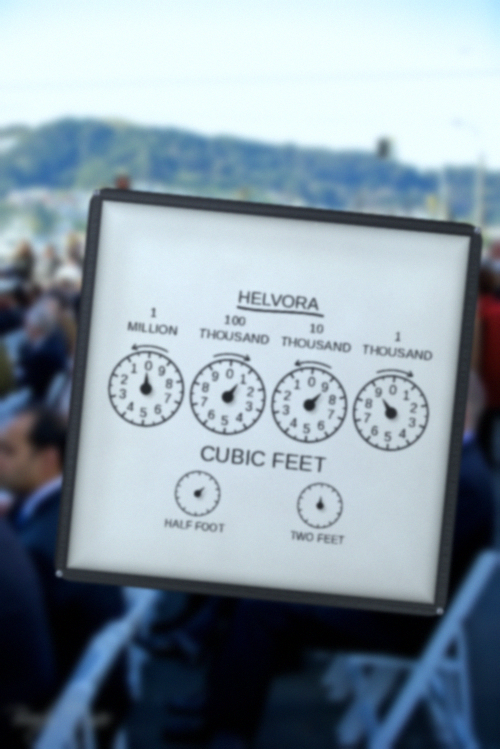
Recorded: 8900 (ft³)
